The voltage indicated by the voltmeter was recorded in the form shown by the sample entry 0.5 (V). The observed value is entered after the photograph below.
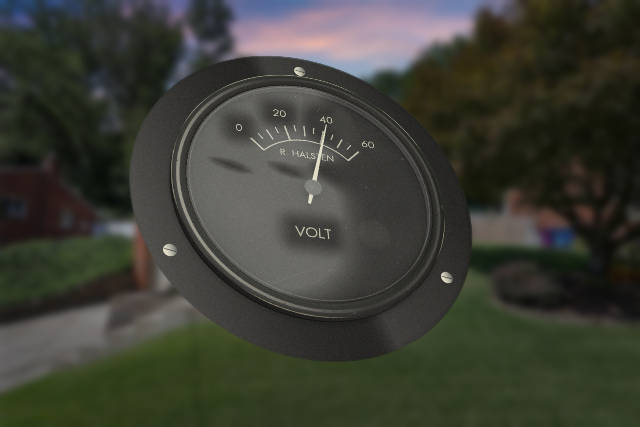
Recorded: 40 (V)
